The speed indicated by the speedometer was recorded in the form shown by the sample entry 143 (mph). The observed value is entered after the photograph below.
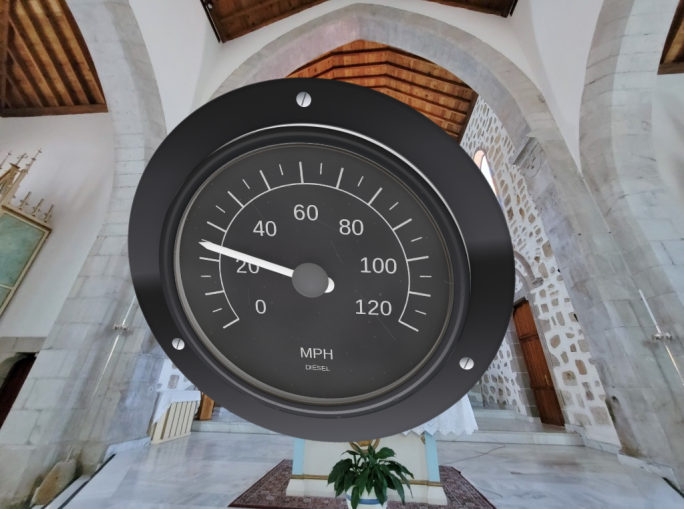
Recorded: 25 (mph)
